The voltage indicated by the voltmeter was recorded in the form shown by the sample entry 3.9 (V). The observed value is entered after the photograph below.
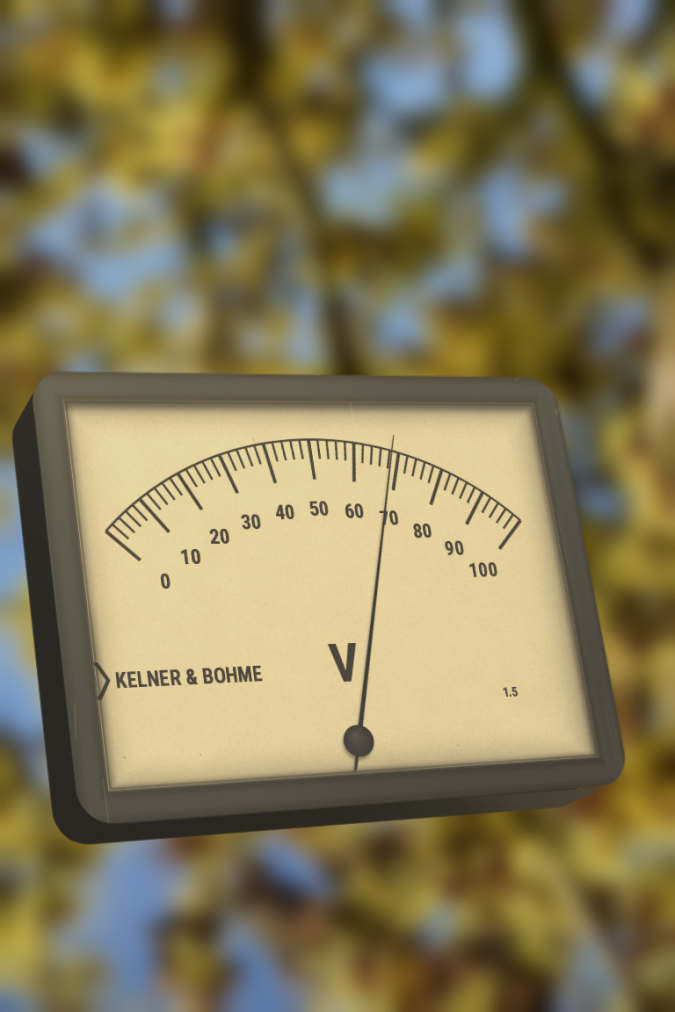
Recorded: 68 (V)
